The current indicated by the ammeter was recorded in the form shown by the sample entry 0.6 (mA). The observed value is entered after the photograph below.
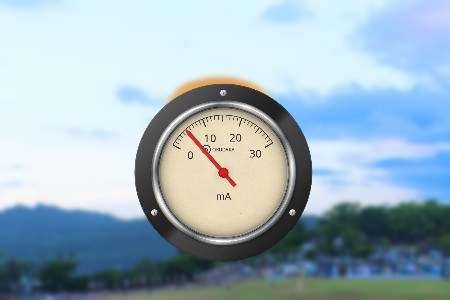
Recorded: 5 (mA)
